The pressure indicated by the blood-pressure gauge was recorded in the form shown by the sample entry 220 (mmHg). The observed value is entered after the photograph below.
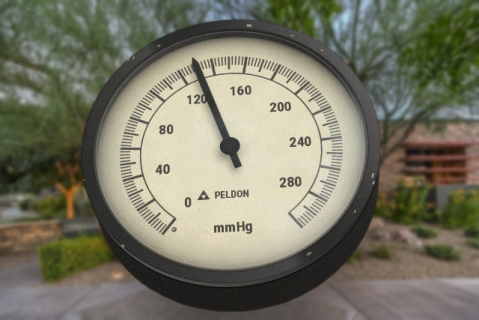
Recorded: 130 (mmHg)
